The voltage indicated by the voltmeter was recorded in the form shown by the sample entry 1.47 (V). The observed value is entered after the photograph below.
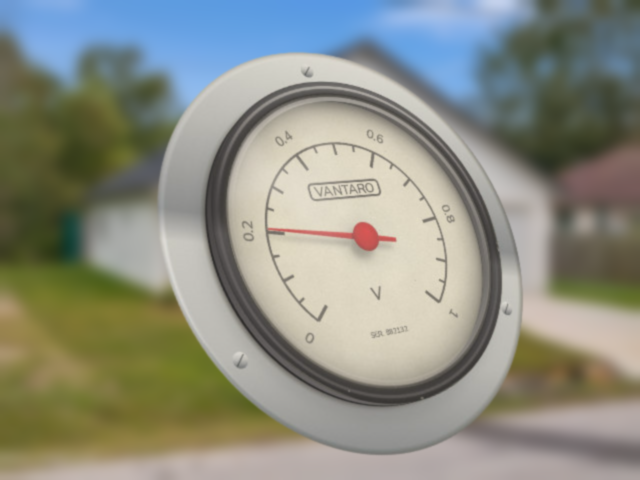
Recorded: 0.2 (V)
